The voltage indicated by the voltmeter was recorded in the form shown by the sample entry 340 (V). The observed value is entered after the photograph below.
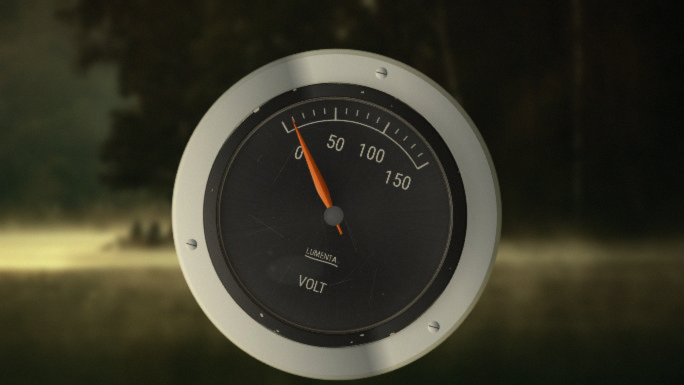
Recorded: 10 (V)
